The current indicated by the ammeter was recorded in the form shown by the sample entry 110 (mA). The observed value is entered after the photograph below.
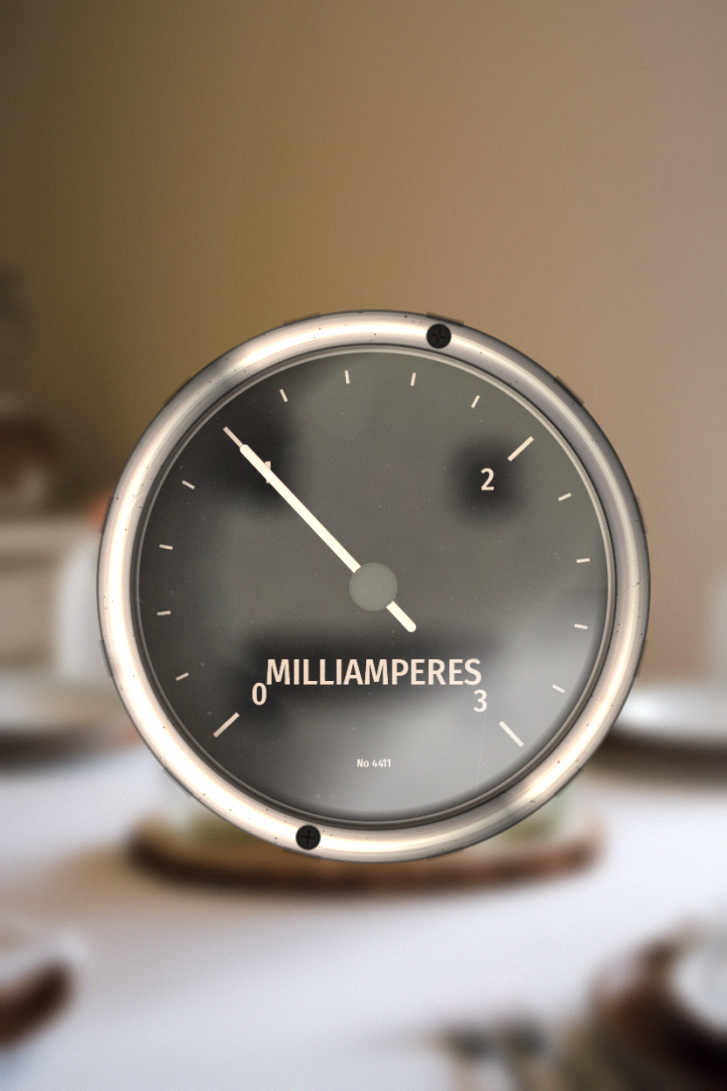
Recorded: 1 (mA)
